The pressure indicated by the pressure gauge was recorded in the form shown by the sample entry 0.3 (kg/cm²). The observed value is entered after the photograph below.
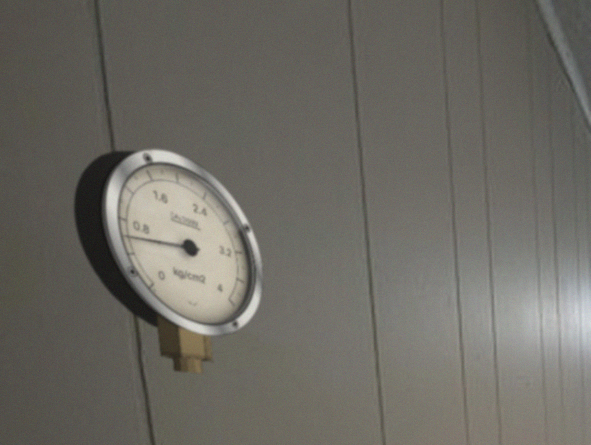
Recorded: 0.6 (kg/cm²)
